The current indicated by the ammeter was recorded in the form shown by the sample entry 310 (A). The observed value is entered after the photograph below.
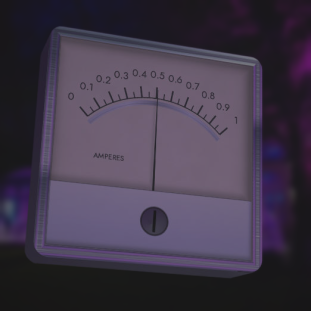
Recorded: 0.5 (A)
